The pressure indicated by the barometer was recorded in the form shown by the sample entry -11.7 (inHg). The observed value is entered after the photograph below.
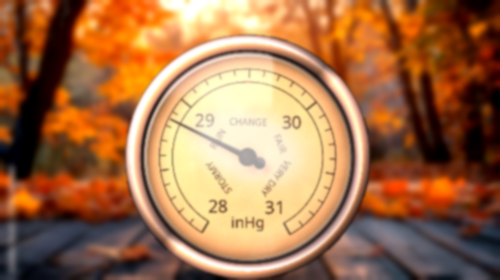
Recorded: 28.85 (inHg)
